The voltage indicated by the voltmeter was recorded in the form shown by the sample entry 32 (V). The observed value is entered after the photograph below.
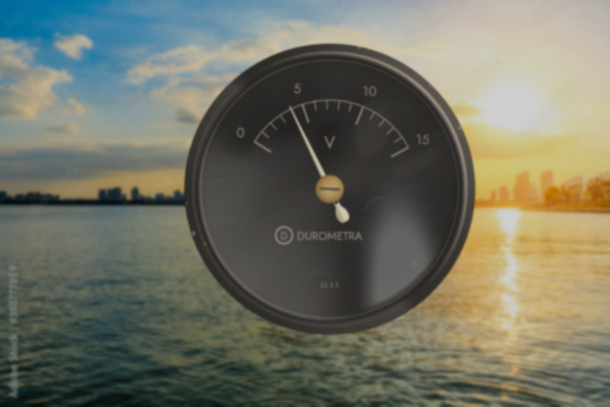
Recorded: 4 (V)
